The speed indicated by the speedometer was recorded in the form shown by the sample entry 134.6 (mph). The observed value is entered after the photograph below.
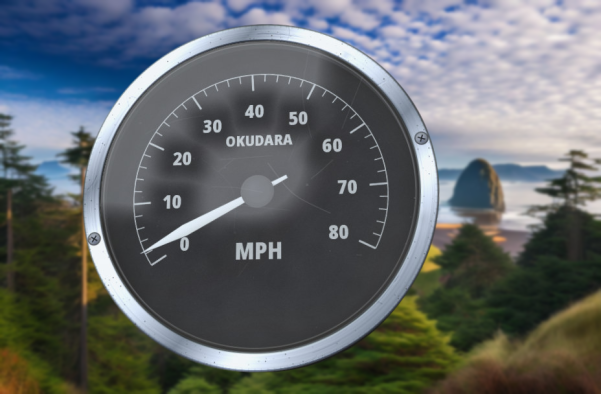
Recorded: 2 (mph)
